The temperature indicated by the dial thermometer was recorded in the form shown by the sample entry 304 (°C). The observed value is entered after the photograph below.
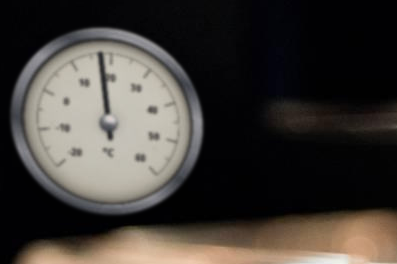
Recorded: 17.5 (°C)
